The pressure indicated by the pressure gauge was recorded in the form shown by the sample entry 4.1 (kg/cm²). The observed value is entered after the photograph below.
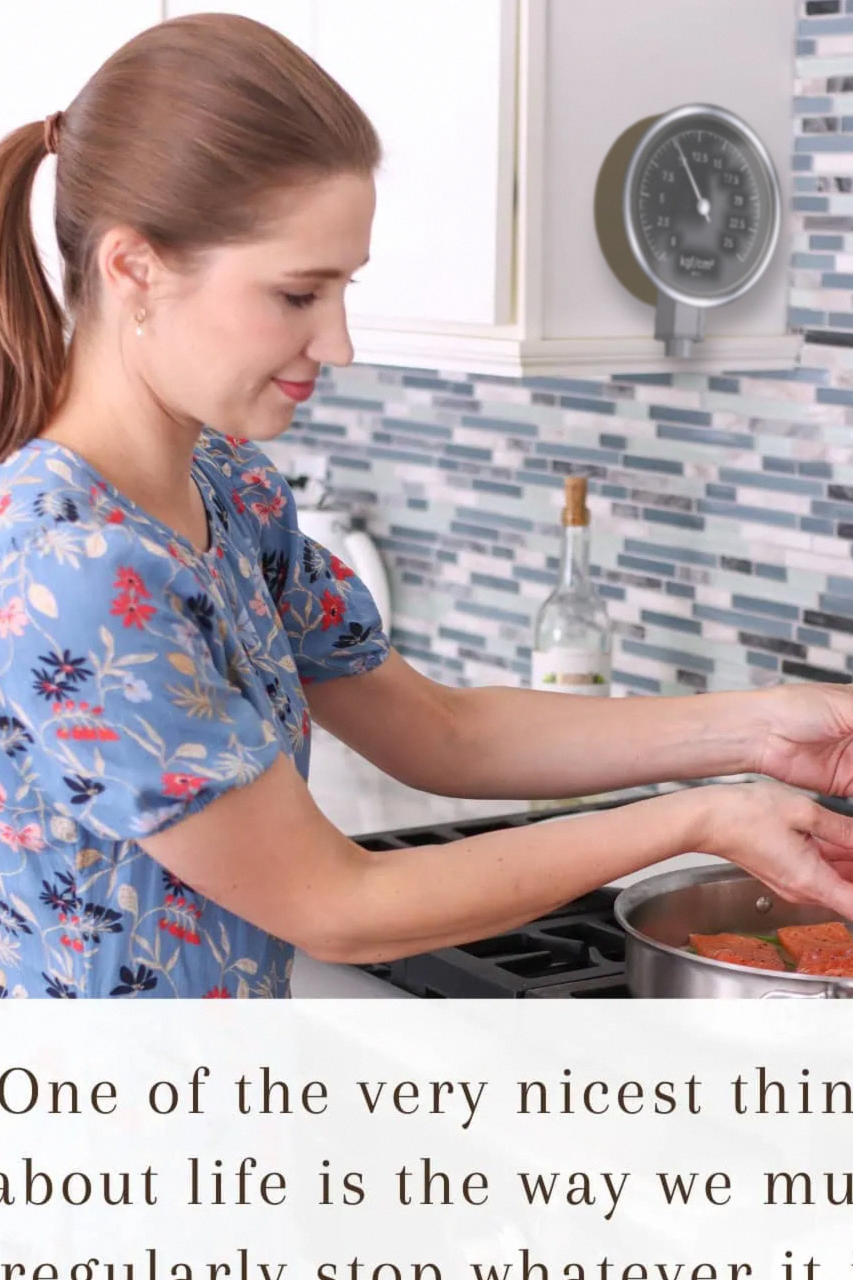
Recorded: 10 (kg/cm²)
